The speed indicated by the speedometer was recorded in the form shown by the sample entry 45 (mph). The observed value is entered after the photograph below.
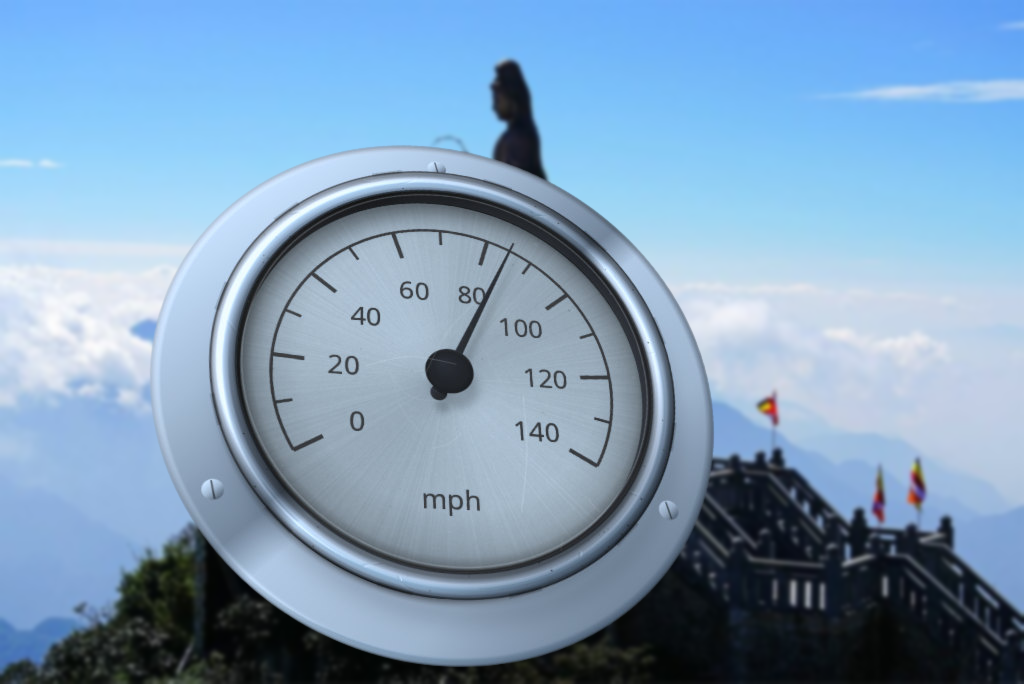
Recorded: 85 (mph)
